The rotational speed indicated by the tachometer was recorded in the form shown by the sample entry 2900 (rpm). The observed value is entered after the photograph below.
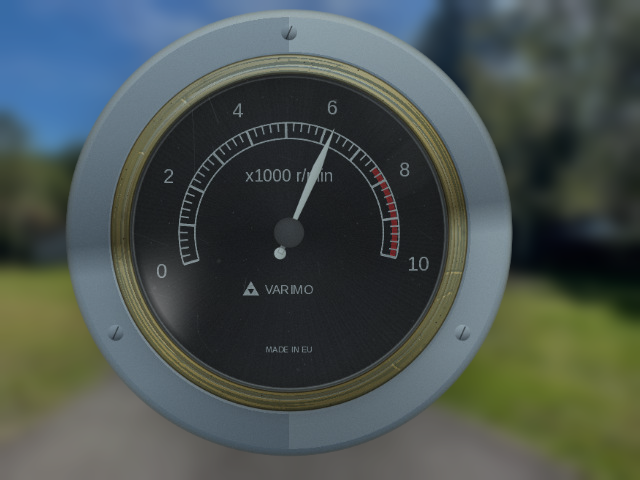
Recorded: 6200 (rpm)
